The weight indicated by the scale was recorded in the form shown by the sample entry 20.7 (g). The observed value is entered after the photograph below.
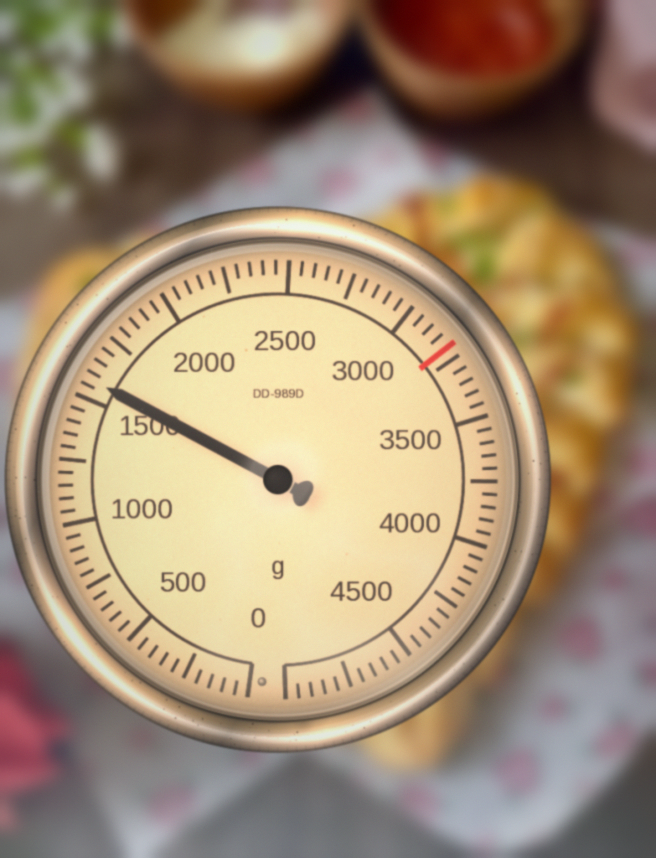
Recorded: 1575 (g)
